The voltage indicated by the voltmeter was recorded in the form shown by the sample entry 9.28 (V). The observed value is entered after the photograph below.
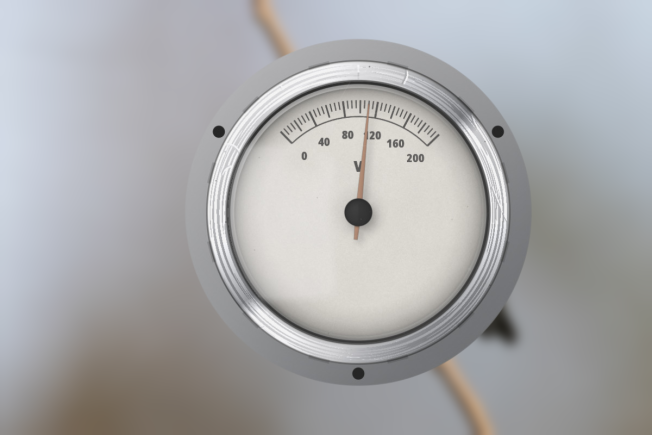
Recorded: 110 (V)
